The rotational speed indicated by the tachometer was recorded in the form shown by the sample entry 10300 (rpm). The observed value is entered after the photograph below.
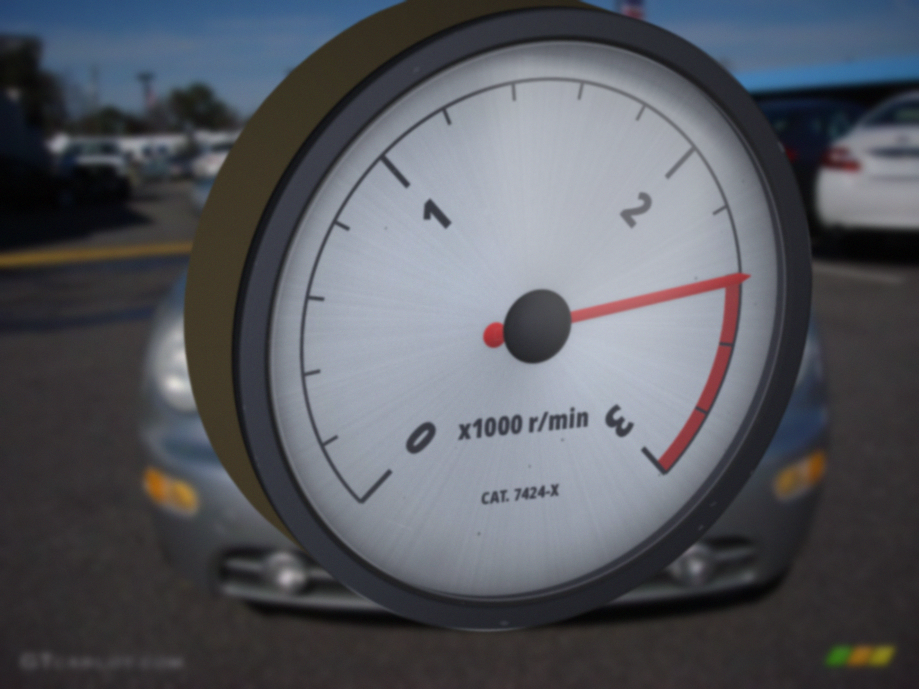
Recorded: 2400 (rpm)
